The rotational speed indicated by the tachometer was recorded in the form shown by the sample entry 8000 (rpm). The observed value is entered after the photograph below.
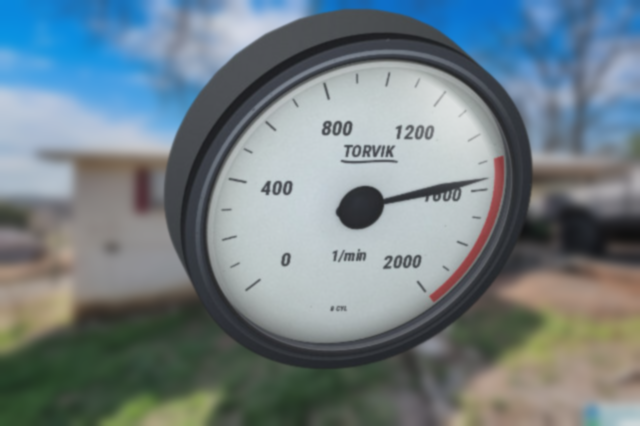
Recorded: 1550 (rpm)
